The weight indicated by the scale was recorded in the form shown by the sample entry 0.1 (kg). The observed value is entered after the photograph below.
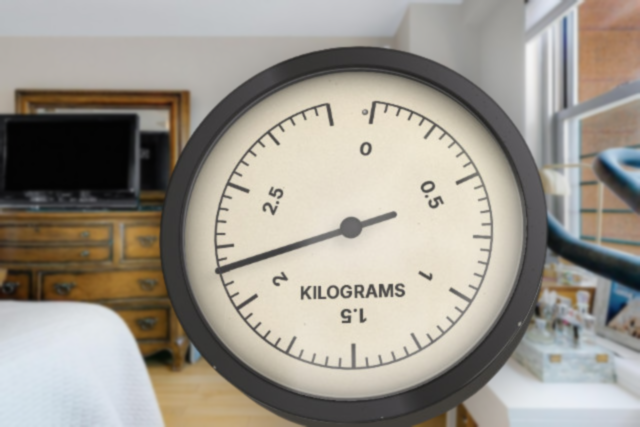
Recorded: 2.15 (kg)
